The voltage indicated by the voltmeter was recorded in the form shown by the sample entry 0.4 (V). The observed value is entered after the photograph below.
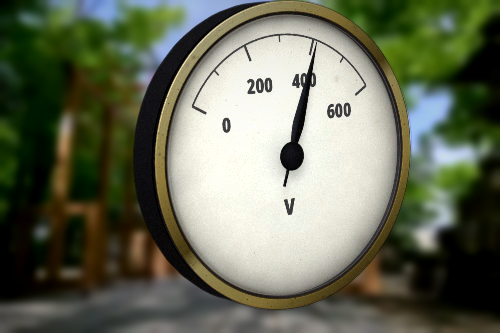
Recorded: 400 (V)
